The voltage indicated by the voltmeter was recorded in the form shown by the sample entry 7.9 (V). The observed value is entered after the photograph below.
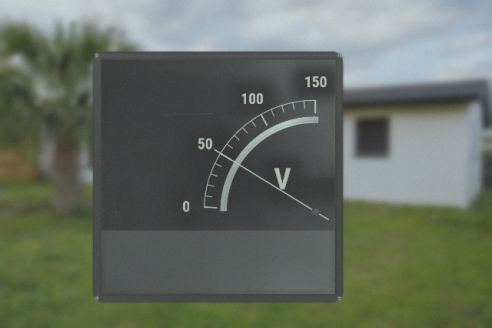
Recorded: 50 (V)
